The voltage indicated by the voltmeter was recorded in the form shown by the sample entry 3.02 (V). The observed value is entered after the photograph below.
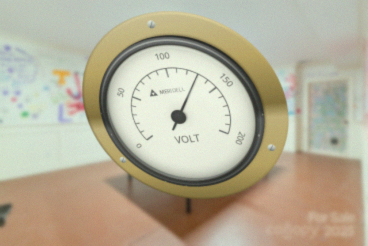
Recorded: 130 (V)
